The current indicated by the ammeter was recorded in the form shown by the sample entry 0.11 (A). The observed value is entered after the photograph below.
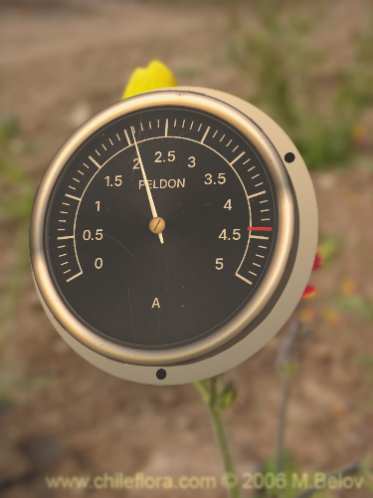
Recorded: 2.1 (A)
